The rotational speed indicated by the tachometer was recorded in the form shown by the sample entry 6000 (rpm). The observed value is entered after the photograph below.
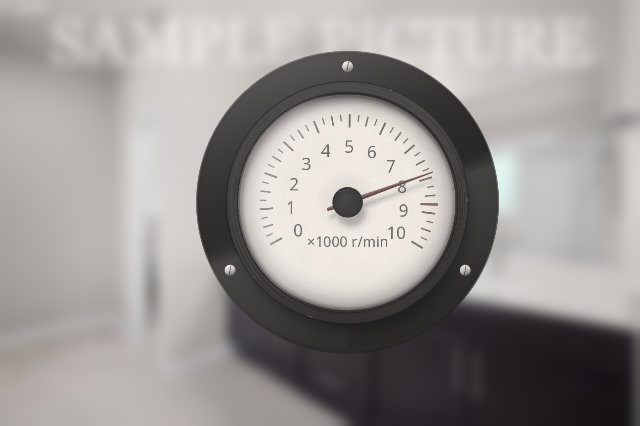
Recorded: 7875 (rpm)
